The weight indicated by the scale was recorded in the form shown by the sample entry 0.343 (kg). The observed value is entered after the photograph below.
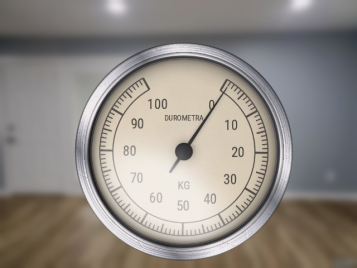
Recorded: 1 (kg)
